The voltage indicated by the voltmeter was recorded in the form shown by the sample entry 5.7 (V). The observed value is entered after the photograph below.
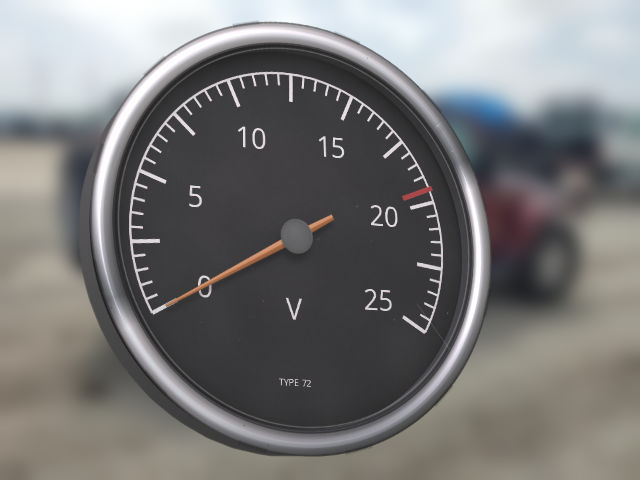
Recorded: 0 (V)
